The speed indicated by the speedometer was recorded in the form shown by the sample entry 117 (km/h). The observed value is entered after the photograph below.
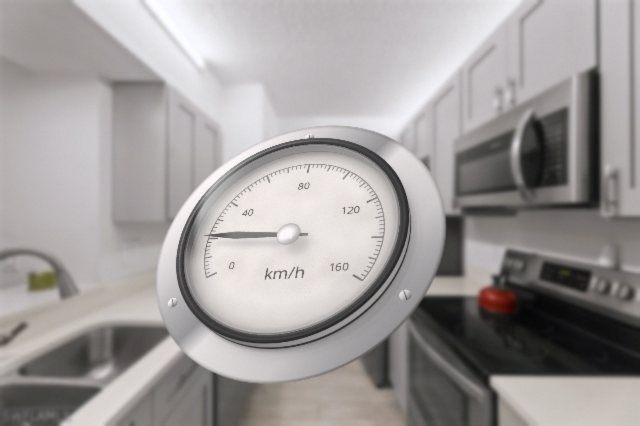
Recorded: 20 (km/h)
